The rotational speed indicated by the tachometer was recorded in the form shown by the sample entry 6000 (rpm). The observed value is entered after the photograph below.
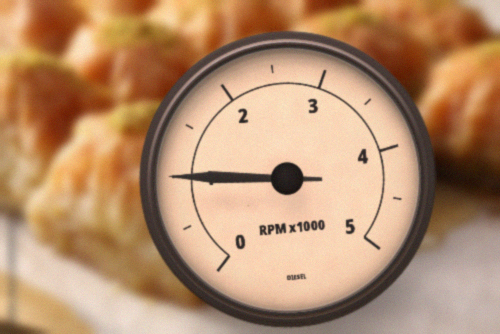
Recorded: 1000 (rpm)
